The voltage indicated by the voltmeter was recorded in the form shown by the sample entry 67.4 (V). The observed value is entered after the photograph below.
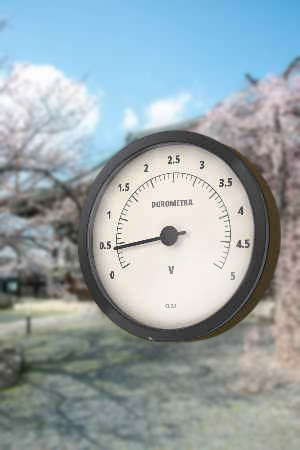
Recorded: 0.4 (V)
